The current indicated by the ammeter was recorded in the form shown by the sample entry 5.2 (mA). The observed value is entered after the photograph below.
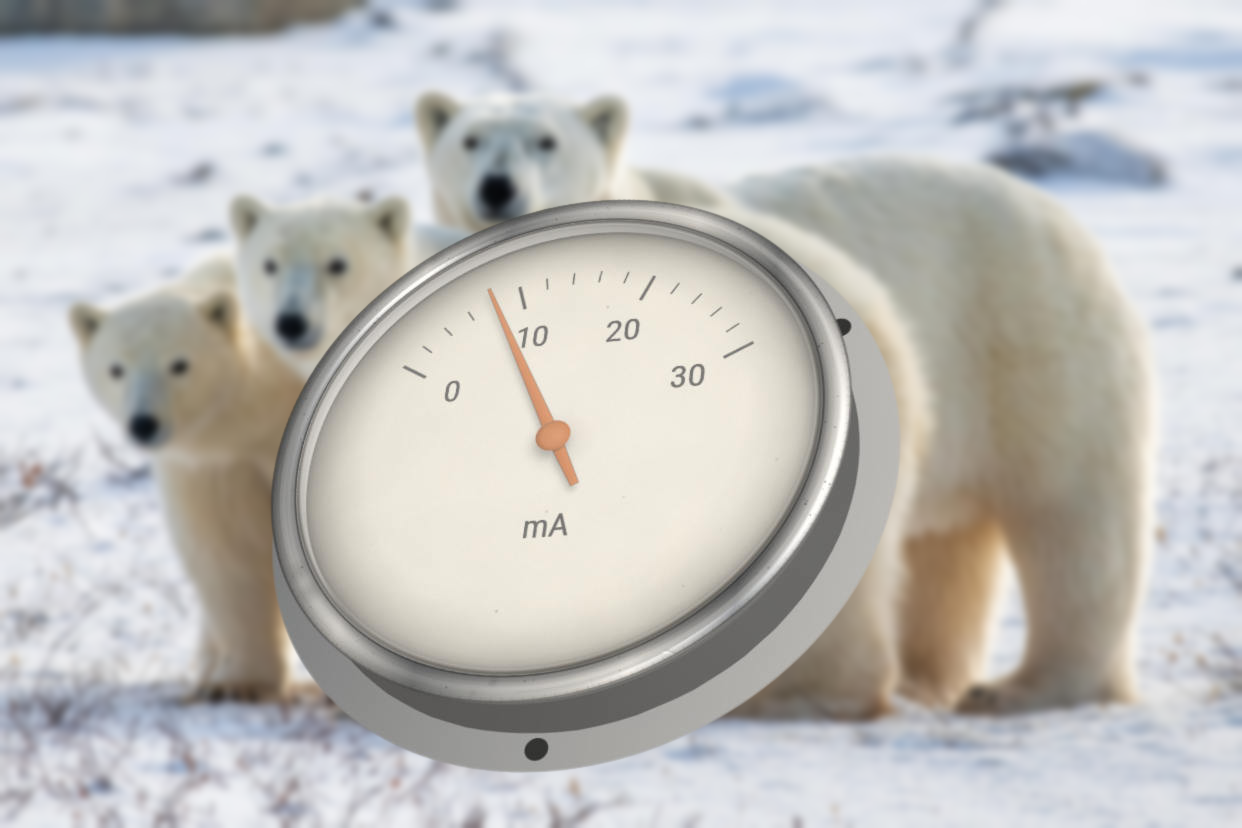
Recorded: 8 (mA)
